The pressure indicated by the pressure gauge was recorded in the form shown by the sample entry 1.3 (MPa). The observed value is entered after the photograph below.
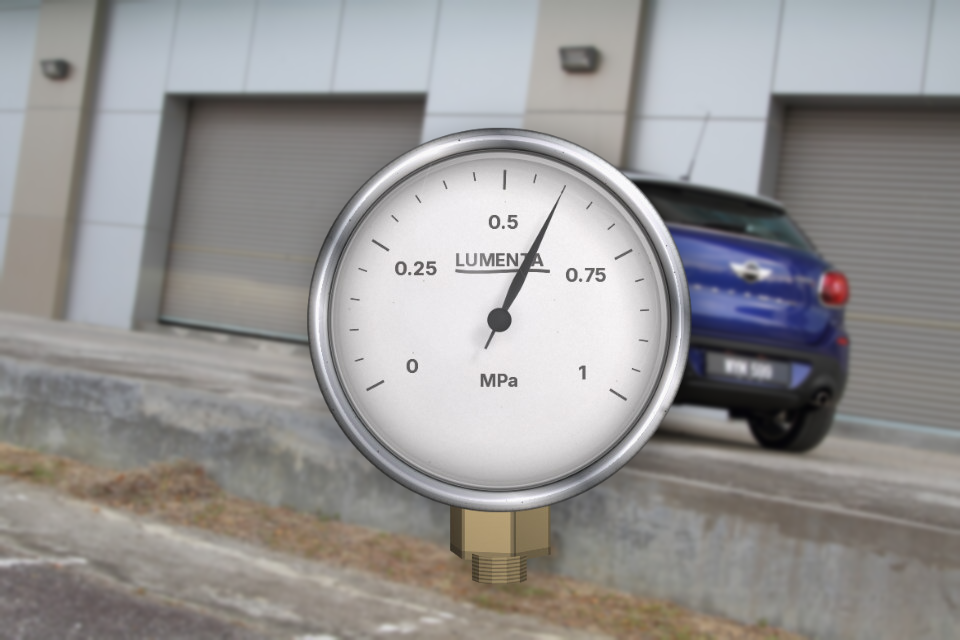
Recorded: 0.6 (MPa)
